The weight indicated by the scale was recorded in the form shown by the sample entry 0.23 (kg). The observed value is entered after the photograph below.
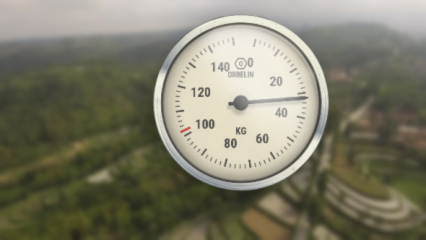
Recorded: 32 (kg)
